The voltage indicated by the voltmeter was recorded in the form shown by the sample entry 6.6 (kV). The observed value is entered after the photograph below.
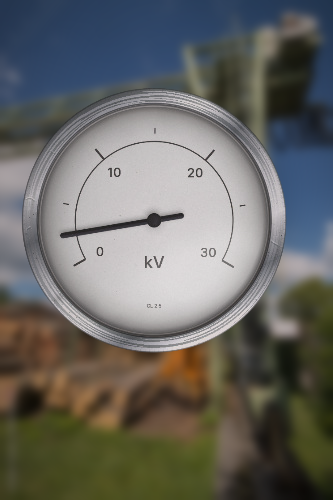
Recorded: 2.5 (kV)
